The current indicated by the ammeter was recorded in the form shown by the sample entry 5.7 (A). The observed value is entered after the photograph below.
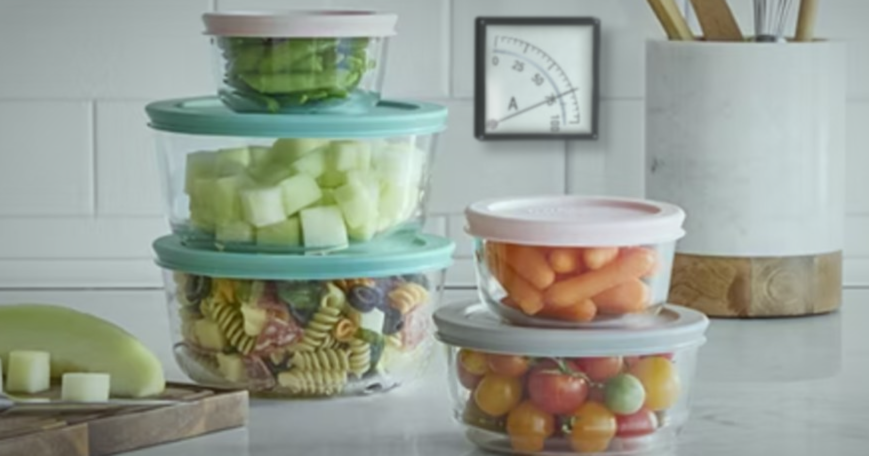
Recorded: 75 (A)
